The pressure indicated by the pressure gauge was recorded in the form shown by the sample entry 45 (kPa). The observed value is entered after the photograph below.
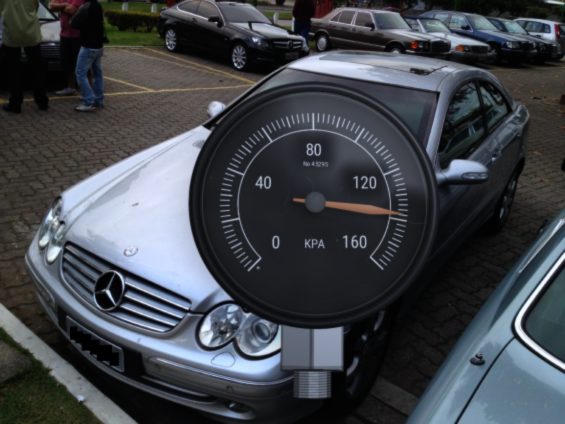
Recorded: 138 (kPa)
